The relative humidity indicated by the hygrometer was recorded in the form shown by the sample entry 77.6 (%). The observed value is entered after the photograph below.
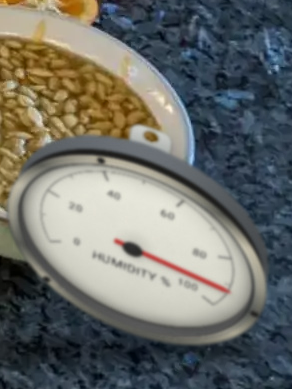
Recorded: 90 (%)
